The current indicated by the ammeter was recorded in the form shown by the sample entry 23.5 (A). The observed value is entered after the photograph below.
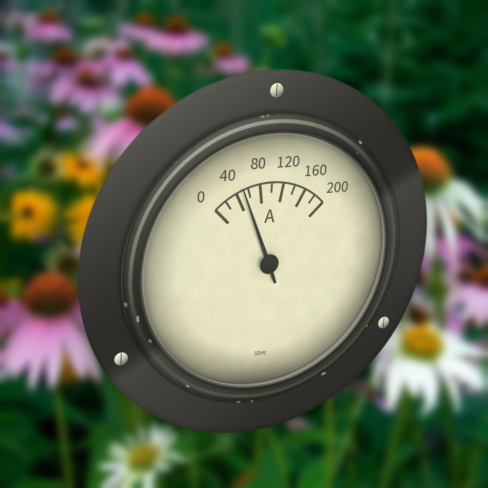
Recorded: 50 (A)
